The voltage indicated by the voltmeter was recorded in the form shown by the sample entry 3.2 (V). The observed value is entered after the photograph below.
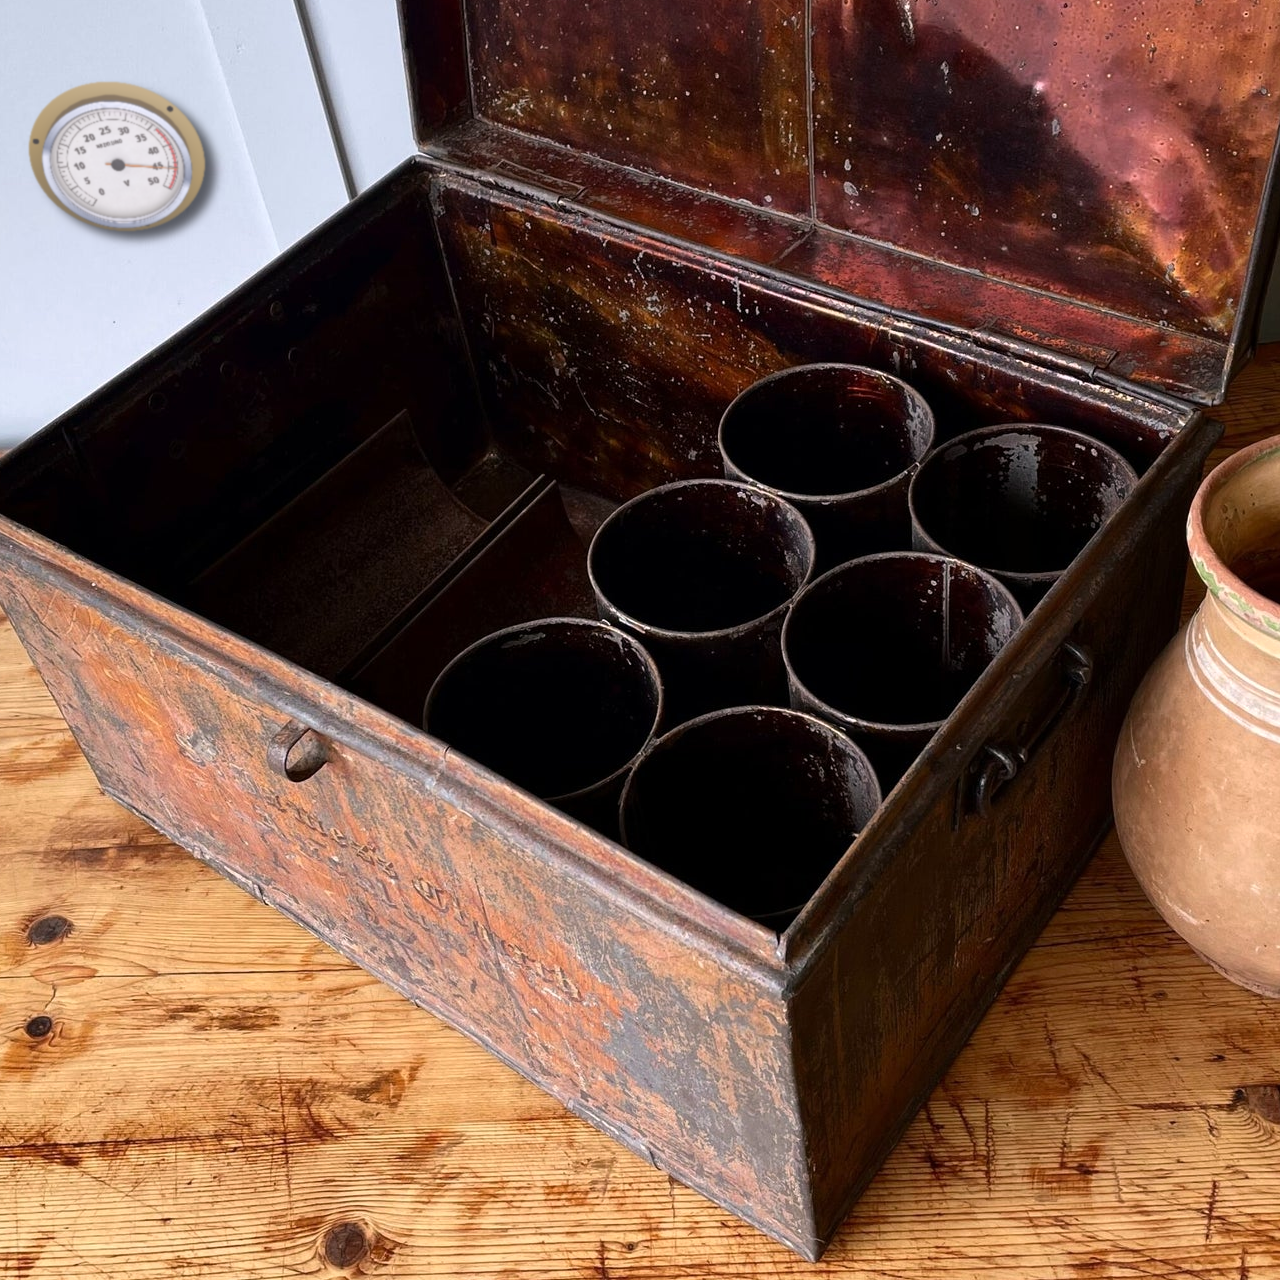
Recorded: 45 (V)
